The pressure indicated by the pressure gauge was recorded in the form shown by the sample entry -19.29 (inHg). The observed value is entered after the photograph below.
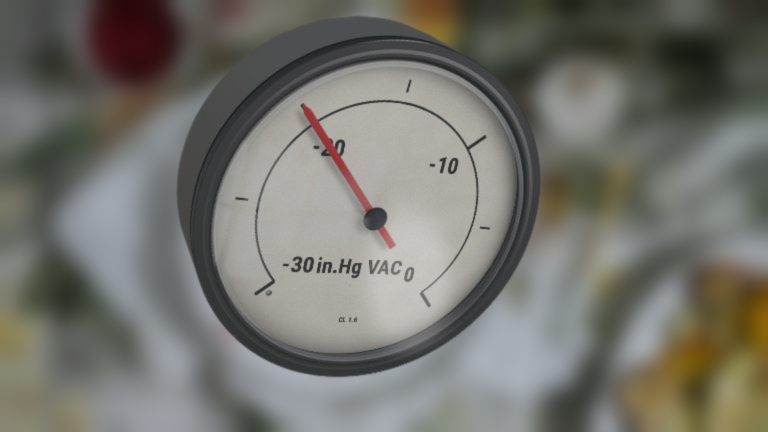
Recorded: -20 (inHg)
